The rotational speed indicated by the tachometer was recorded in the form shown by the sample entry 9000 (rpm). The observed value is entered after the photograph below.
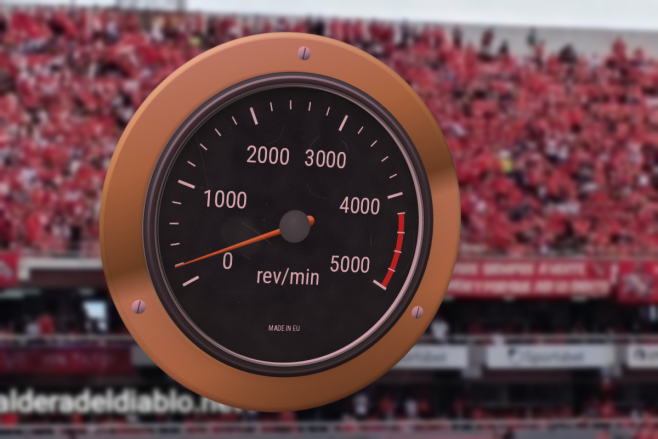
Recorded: 200 (rpm)
